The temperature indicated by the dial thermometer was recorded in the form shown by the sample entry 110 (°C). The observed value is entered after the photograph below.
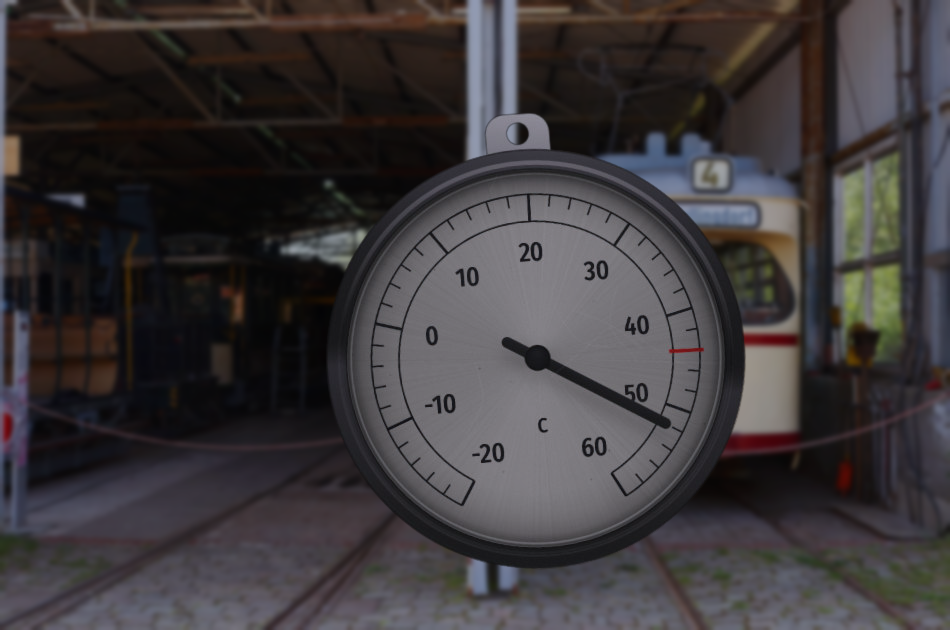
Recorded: 52 (°C)
